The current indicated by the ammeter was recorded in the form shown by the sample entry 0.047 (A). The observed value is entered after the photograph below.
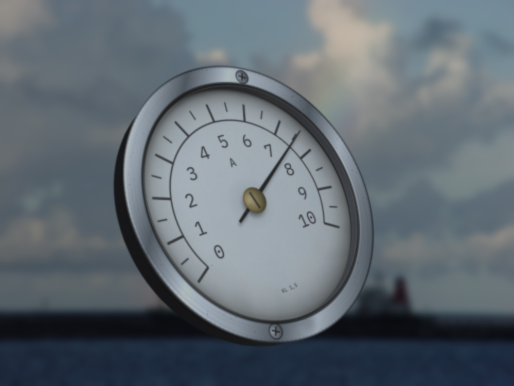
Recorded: 7.5 (A)
